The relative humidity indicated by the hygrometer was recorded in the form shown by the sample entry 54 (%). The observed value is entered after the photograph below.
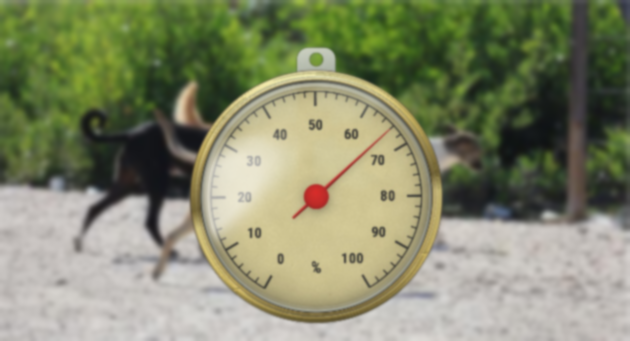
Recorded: 66 (%)
